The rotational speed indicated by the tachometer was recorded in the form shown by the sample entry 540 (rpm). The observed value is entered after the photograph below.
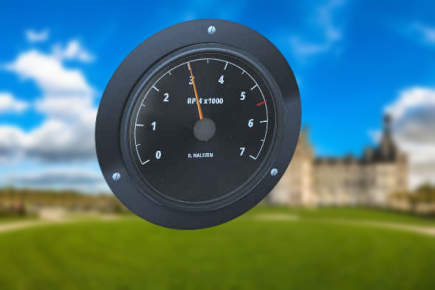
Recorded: 3000 (rpm)
